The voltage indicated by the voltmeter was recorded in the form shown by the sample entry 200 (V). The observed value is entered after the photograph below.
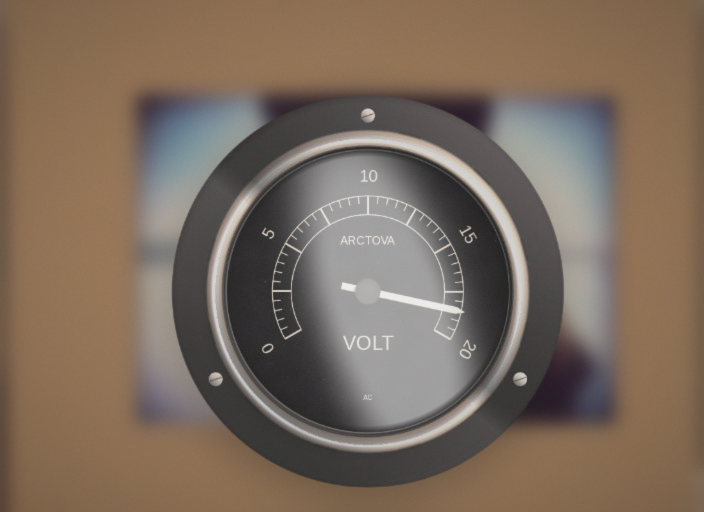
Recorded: 18.5 (V)
